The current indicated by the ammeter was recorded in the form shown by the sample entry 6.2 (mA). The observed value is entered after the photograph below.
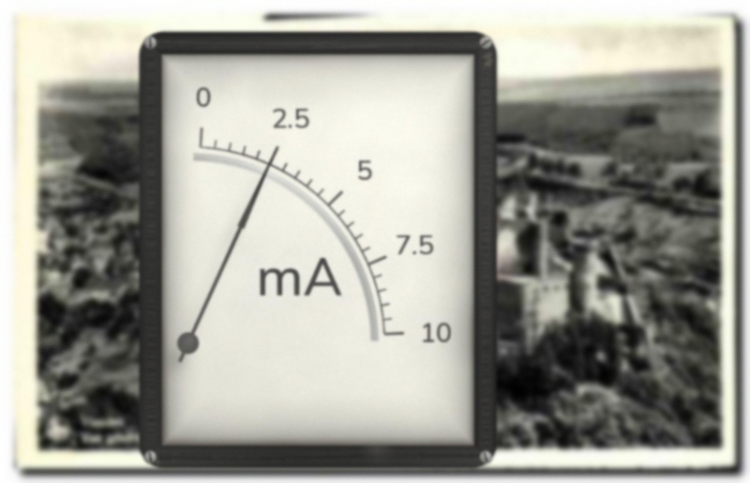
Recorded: 2.5 (mA)
